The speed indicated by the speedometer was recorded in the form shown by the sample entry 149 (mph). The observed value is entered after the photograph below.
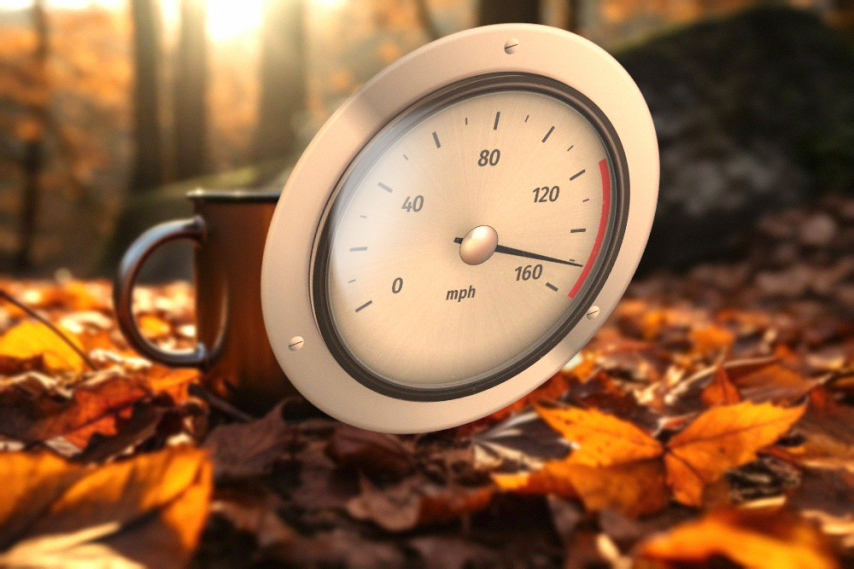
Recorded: 150 (mph)
